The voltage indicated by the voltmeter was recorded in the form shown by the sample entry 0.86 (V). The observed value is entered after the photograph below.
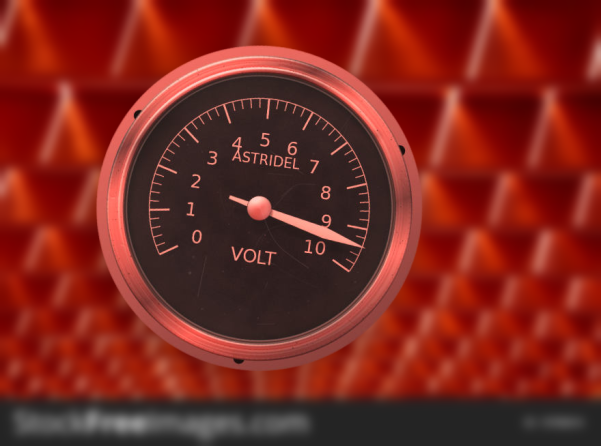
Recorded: 9.4 (V)
